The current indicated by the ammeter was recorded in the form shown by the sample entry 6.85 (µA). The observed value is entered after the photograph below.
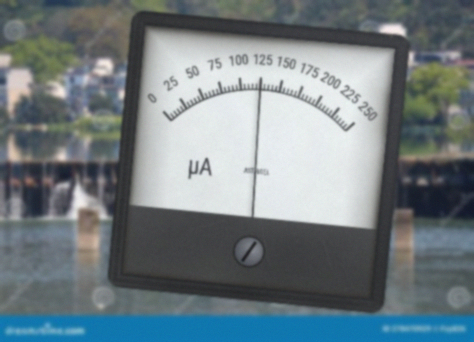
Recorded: 125 (µA)
